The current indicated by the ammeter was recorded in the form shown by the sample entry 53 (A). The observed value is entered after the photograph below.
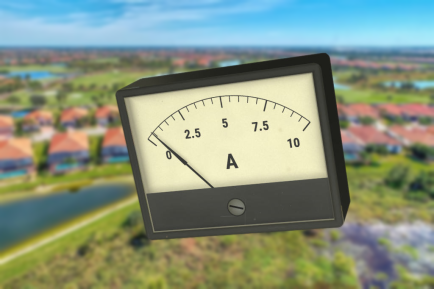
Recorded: 0.5 (A)
